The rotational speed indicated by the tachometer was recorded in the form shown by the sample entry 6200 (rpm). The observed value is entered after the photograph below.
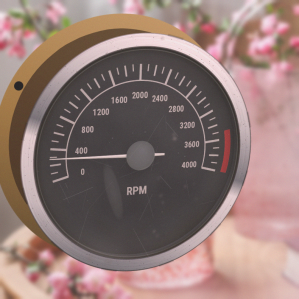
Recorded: 300 (rpm)
